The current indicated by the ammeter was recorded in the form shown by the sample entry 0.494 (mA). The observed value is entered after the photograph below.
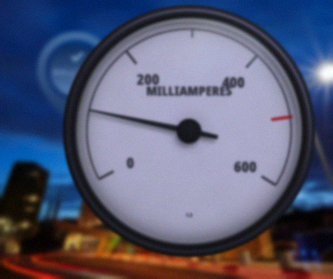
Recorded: 100 (mA)
